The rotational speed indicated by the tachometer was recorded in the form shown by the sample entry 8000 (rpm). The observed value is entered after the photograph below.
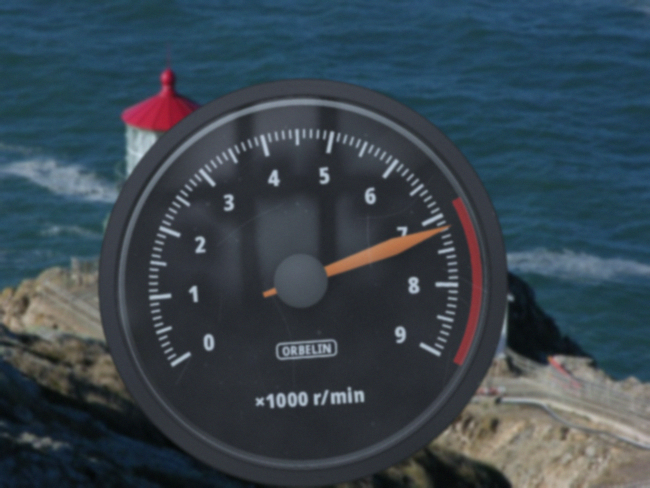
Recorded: 7200 (rpm)
